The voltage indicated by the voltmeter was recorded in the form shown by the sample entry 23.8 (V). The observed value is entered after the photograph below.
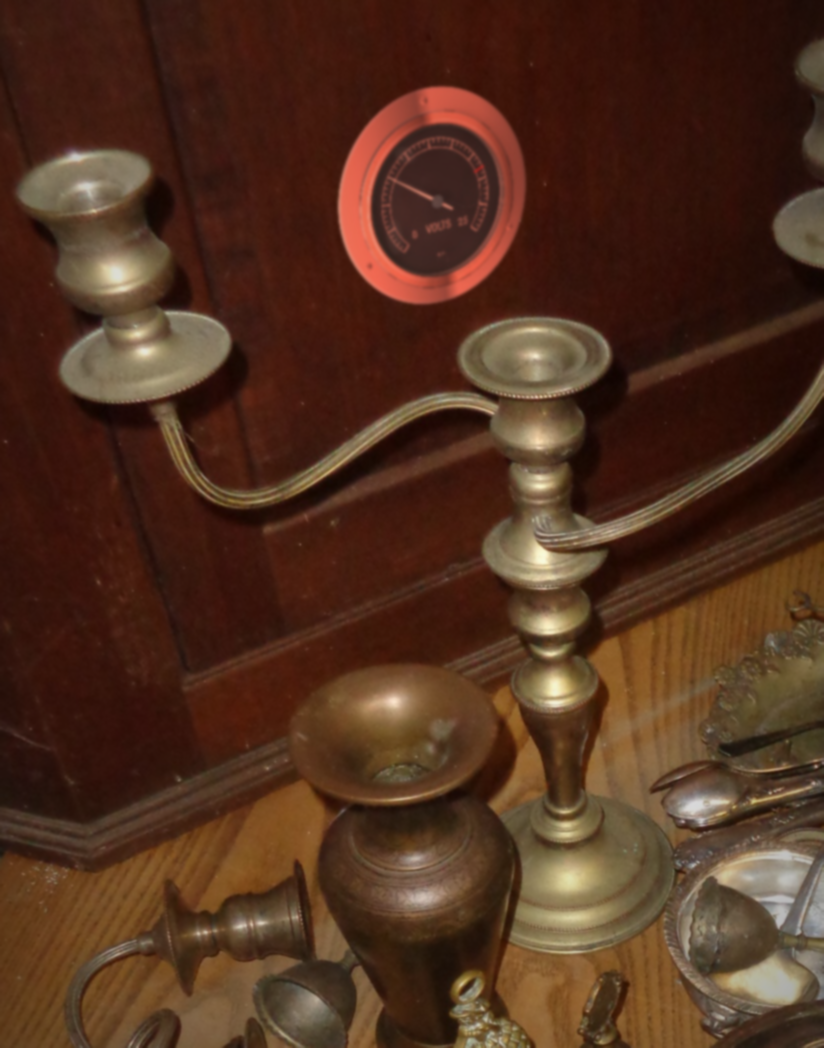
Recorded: 7.5 (V)
